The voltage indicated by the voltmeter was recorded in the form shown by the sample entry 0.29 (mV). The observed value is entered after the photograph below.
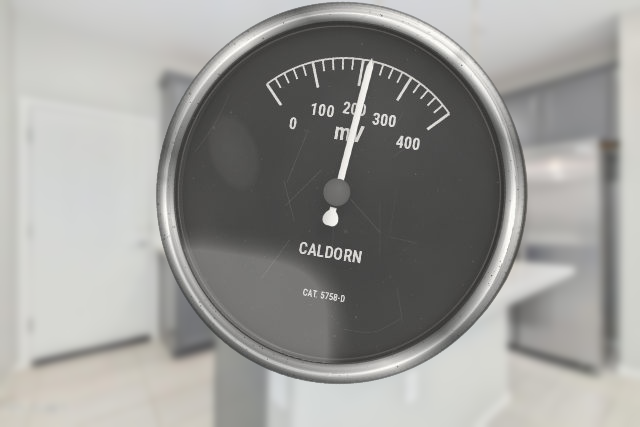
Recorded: 220 (mV)
